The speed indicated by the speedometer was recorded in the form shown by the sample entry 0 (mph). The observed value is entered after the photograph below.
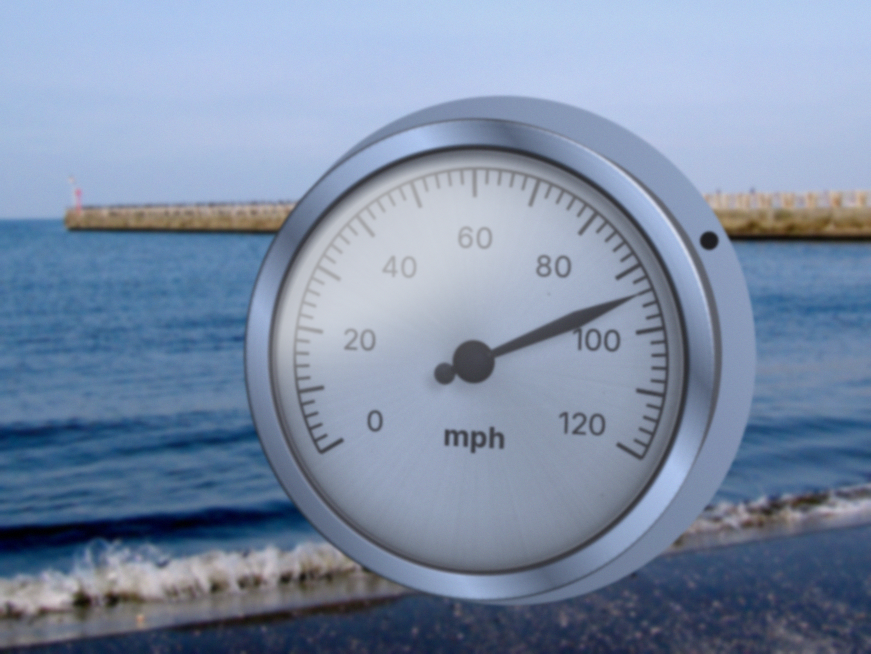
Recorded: 94 (mph)
